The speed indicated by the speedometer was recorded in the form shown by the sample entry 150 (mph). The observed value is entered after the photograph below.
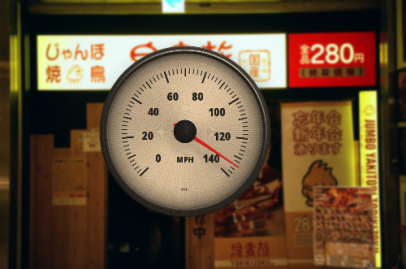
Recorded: 134 (mph)
